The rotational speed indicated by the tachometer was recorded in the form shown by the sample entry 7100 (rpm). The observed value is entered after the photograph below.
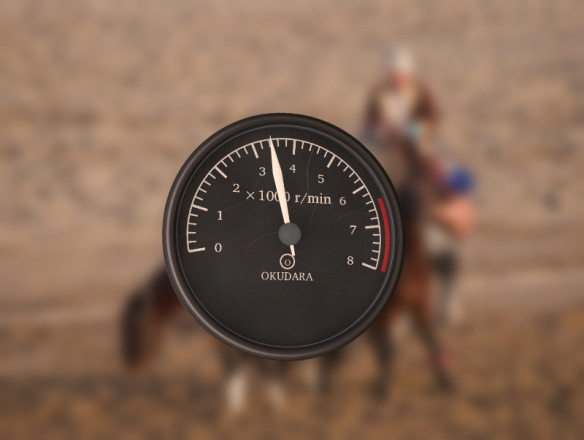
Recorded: 3400 (rpm)
